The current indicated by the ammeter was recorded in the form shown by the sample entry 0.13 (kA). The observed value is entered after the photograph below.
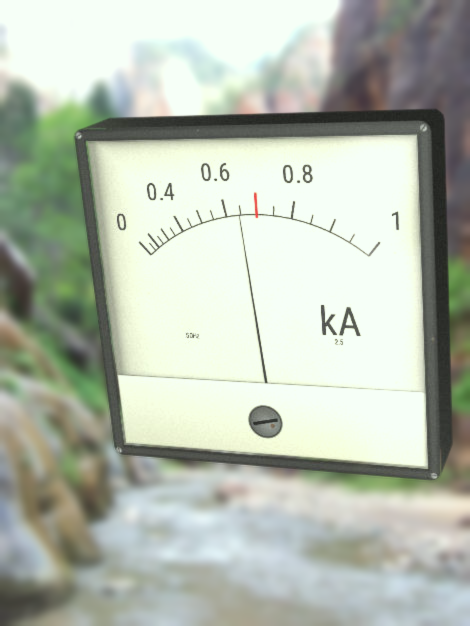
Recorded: 0.65 (kA)
